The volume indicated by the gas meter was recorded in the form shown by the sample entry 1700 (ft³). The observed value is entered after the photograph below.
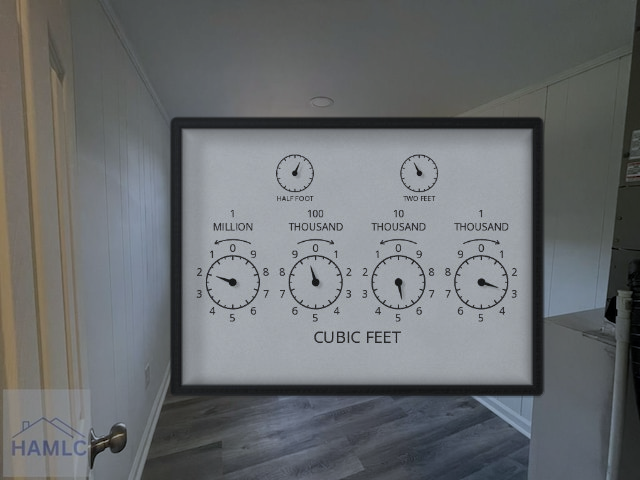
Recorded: 195300 (ft³)
